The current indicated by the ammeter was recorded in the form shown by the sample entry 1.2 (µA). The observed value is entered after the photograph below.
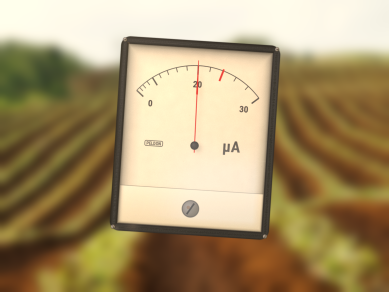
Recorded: 20 (µA)
